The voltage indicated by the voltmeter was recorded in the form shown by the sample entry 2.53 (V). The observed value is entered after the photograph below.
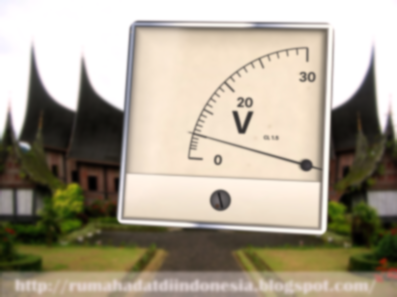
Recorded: 10 (V)
